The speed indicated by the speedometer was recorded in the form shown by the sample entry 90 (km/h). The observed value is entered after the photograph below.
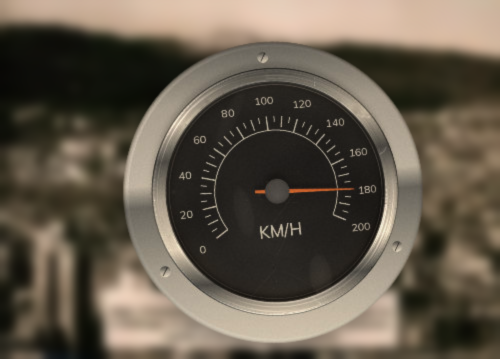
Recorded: 180 (km/h)
